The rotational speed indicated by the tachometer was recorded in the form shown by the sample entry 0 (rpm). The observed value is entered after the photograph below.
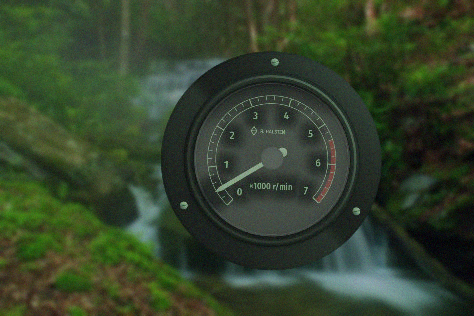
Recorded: 400 (rpm)
